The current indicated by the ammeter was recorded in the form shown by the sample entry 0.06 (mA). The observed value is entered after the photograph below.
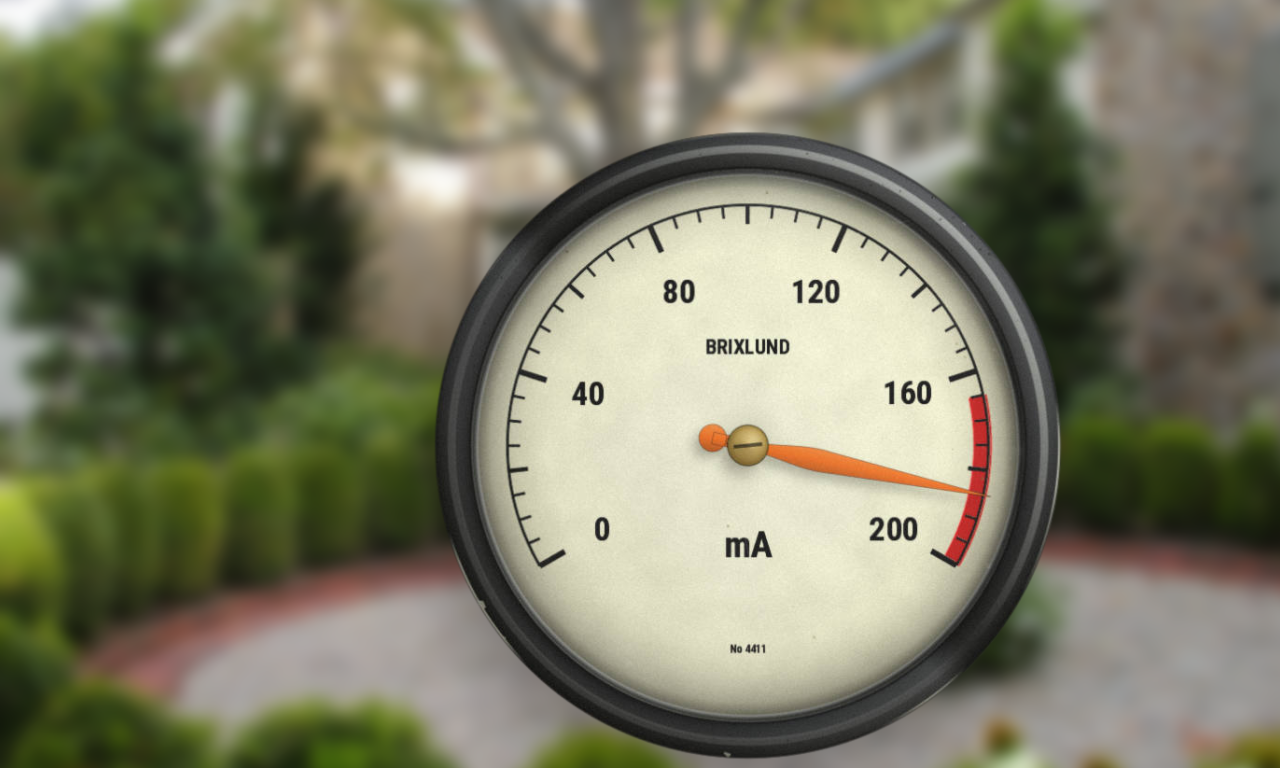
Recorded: 185 (mA)
